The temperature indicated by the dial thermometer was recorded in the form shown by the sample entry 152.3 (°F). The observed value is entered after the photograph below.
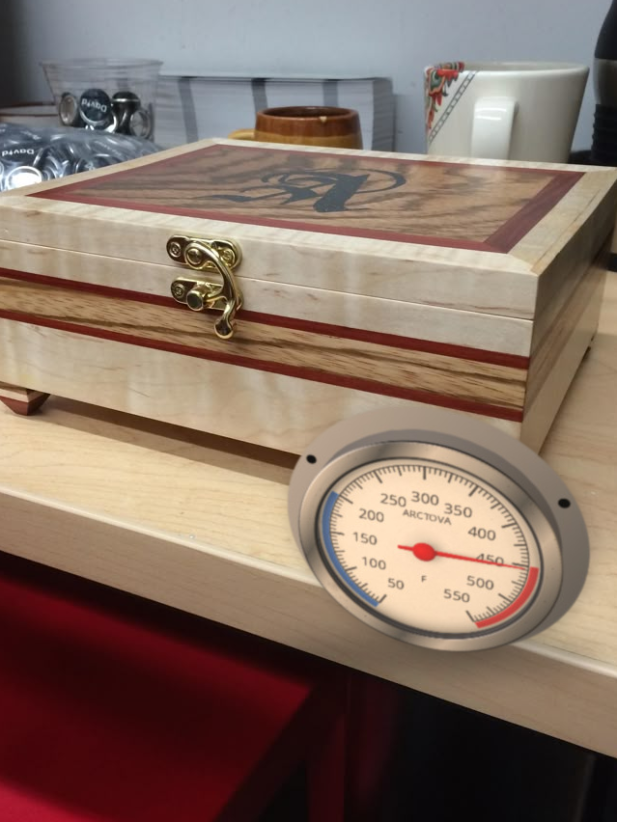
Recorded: 450 (°F)
